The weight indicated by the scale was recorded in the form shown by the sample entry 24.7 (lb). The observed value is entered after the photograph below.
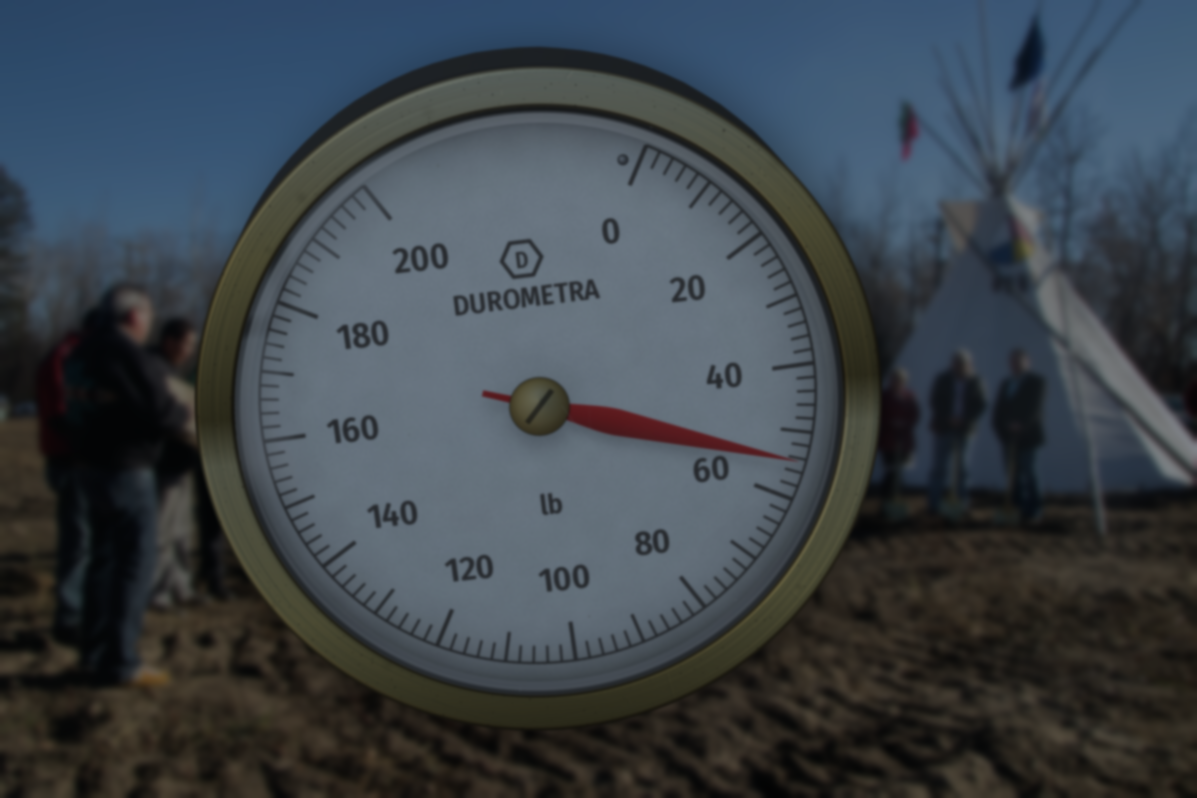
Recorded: 54 (lb)
